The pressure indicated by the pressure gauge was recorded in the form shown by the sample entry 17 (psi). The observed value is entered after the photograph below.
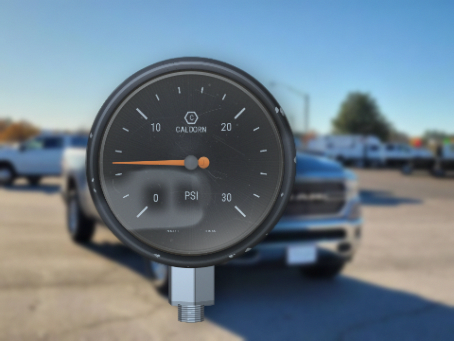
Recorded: 5 (psi)
